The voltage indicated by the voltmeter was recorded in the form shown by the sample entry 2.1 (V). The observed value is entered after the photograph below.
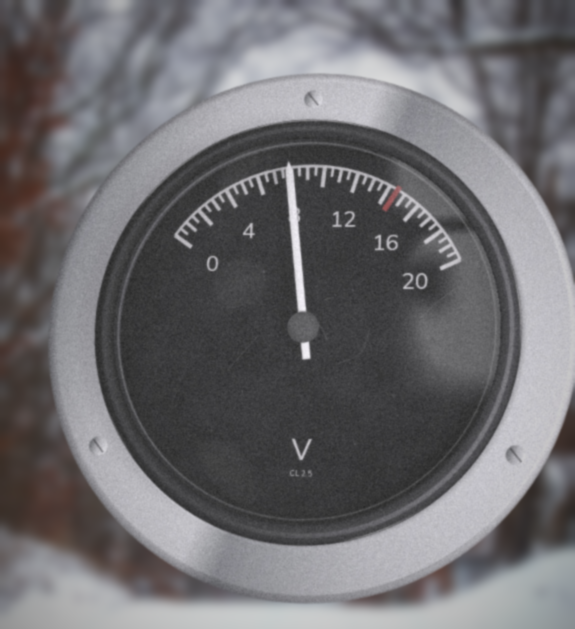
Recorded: 8 (V)
